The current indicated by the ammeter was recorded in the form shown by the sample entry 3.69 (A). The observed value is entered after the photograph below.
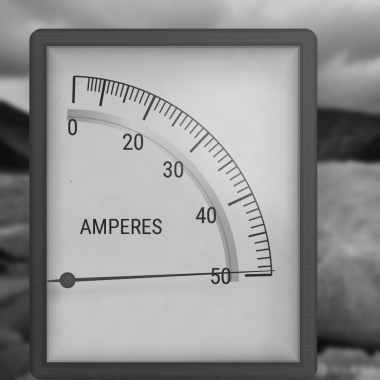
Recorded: 49.5 (A)
